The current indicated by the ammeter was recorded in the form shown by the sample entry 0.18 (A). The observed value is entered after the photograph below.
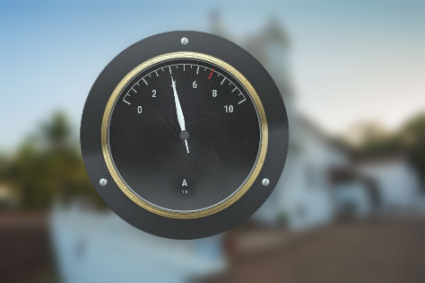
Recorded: 4 (A)
